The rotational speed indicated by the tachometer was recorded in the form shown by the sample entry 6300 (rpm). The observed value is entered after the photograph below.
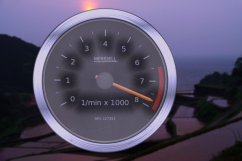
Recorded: 7750 (rpm)
